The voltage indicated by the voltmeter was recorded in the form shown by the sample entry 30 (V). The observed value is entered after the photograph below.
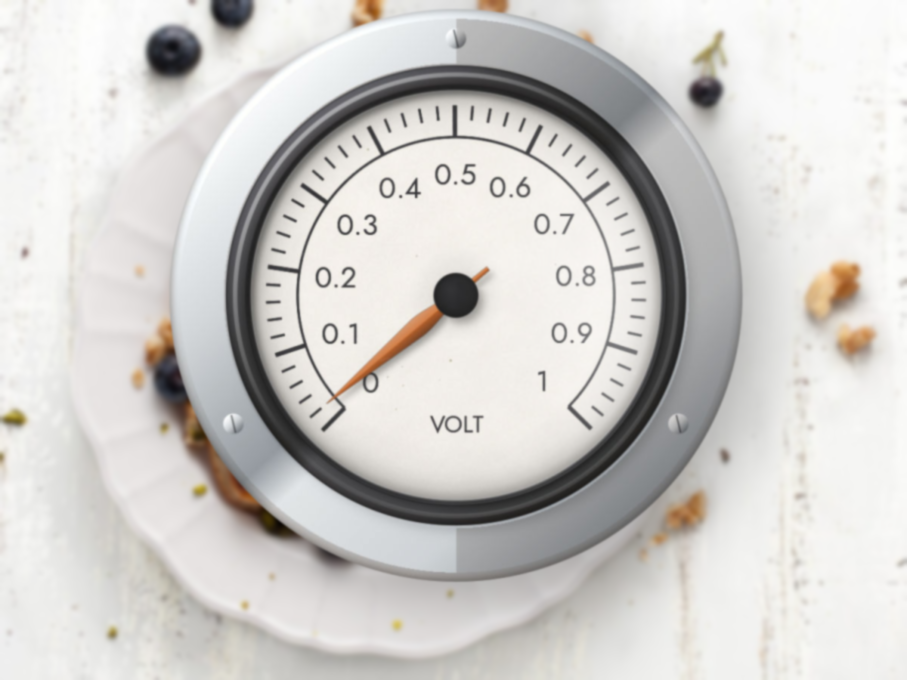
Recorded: 0.02 (V)
